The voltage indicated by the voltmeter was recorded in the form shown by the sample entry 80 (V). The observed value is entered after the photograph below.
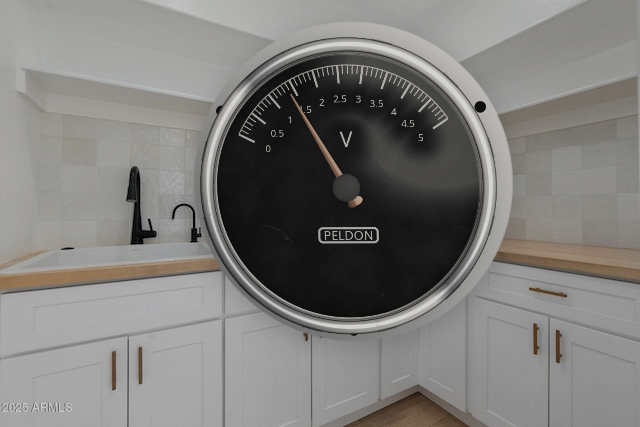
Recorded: 1.4 (V)
